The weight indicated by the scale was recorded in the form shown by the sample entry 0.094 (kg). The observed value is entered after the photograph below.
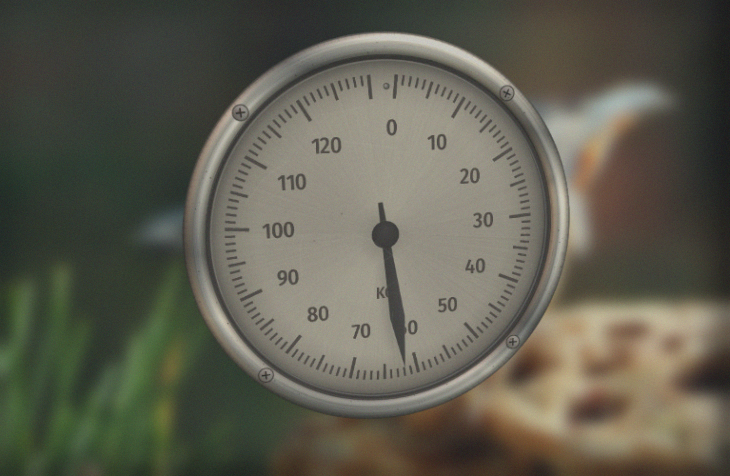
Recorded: 62 (kg)
